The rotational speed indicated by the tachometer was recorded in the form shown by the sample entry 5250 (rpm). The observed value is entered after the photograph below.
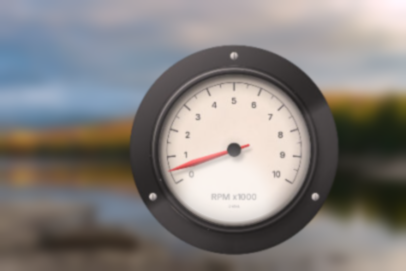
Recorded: 500 (rpm)
